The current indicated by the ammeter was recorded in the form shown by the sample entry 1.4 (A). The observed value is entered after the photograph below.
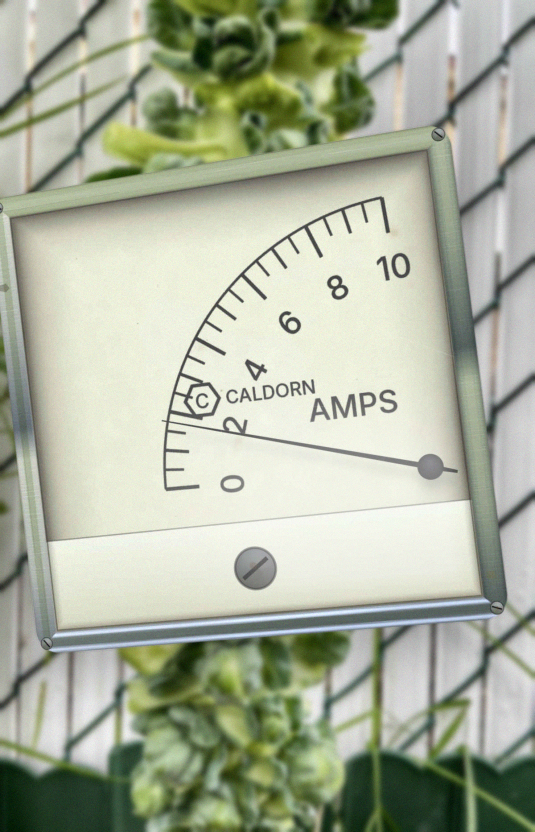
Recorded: 1.75 (A)
